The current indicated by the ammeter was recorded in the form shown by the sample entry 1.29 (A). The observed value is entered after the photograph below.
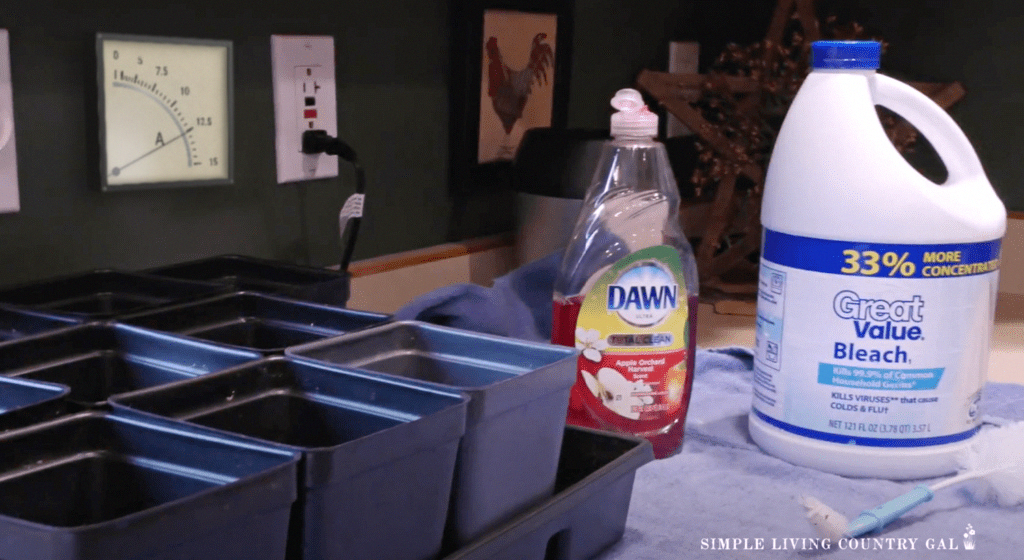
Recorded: 12.5 (A)
